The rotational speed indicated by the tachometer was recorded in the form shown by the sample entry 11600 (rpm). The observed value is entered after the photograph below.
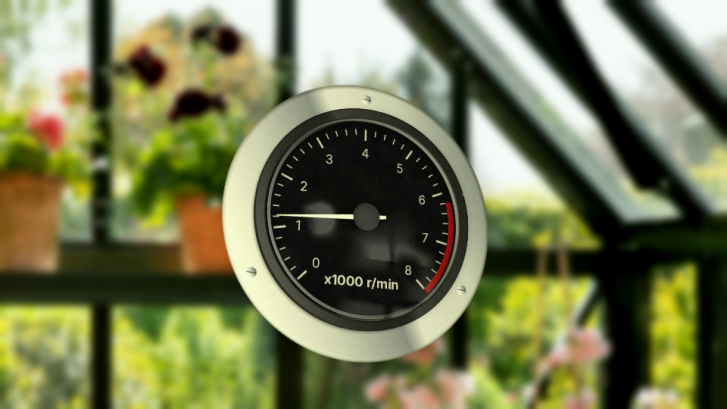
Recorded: 1200 (rpm)
